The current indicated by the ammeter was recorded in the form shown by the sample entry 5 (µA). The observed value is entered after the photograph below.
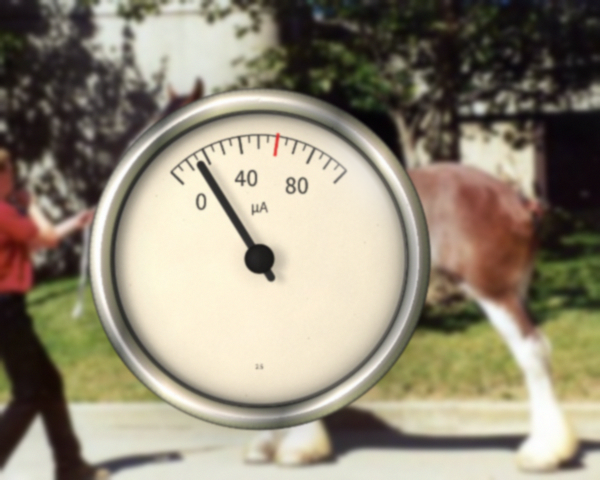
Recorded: 15 (µA)
